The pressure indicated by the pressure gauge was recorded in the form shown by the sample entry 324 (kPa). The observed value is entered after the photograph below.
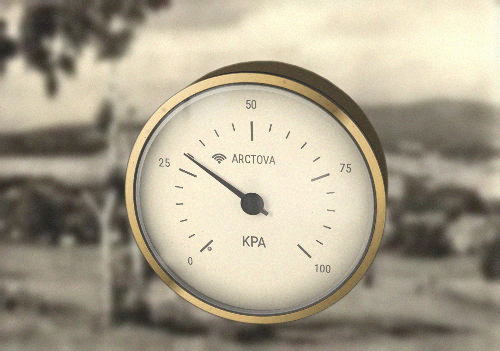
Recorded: 30 (kPa)
